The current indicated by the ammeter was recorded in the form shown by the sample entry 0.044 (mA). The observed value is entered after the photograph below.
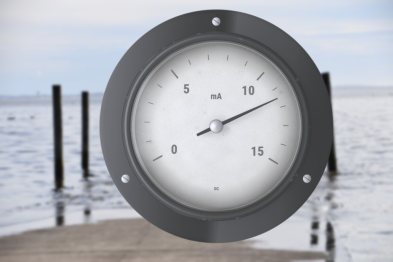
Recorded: 11.5 (mA)
